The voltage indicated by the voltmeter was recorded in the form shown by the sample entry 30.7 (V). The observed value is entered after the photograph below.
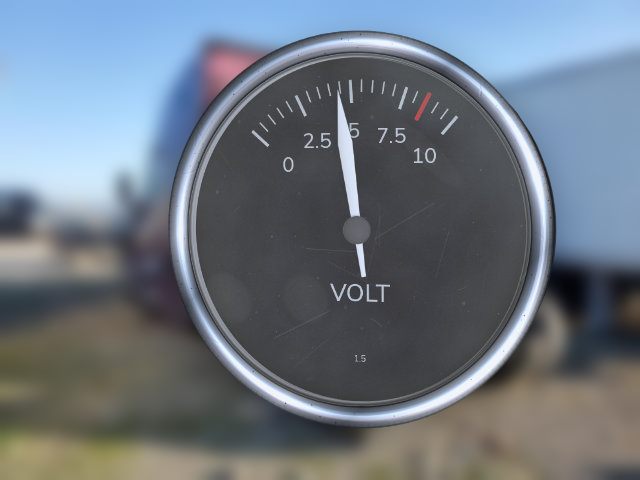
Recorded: 4.5 (V)
